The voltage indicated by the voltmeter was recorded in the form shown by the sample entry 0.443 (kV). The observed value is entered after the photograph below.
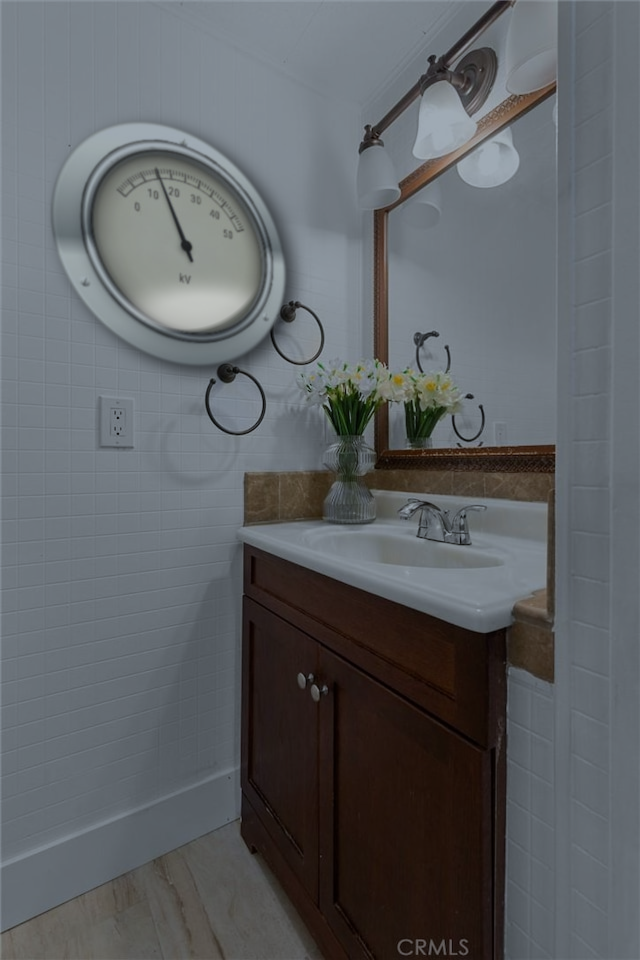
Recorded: 15 (kV)
